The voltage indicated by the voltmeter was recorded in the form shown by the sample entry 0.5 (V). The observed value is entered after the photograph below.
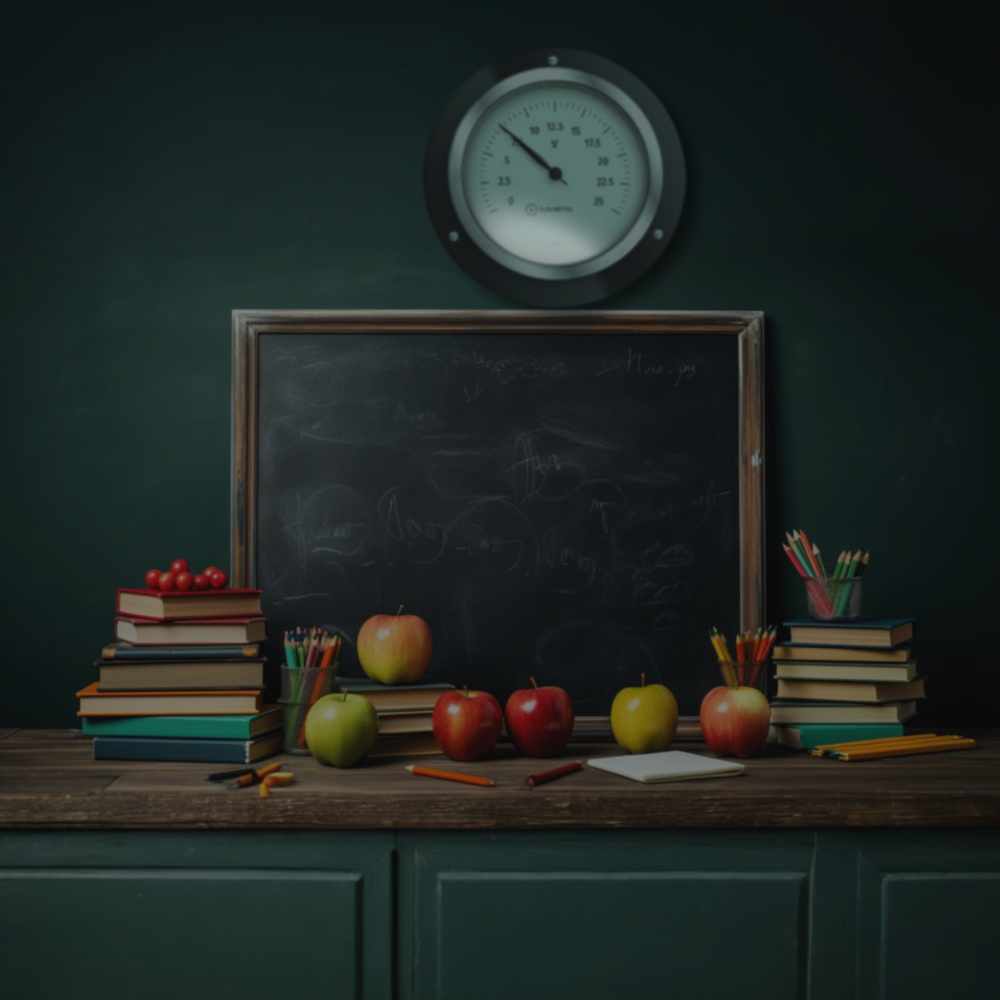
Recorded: 7.5 (V)
